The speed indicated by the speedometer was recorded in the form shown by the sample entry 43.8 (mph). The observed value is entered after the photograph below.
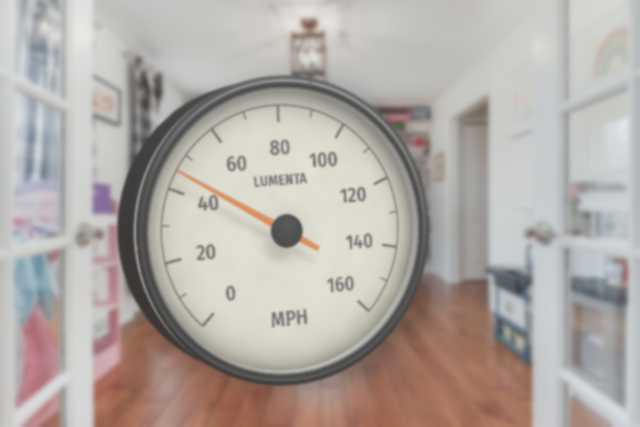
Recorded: 45 (mph)
